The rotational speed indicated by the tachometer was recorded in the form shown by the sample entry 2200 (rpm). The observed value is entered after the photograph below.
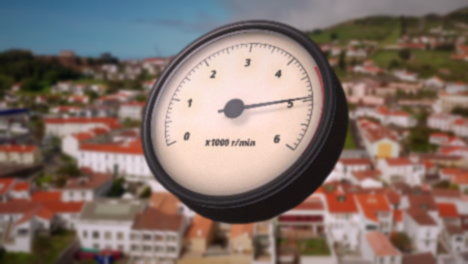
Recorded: 5000 (rpm)
